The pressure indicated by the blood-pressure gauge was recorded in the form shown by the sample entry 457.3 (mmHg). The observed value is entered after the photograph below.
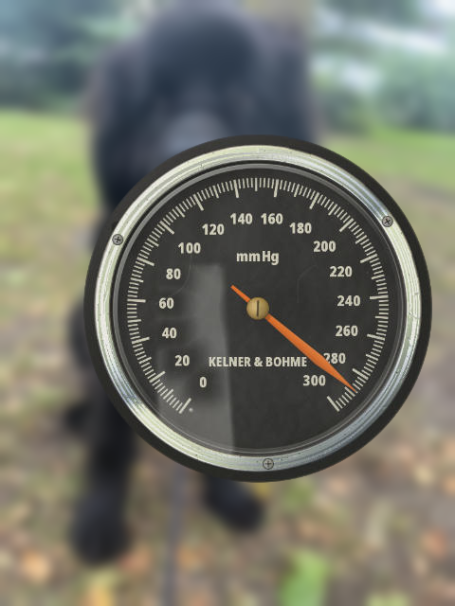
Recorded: 288 (mmHg)
